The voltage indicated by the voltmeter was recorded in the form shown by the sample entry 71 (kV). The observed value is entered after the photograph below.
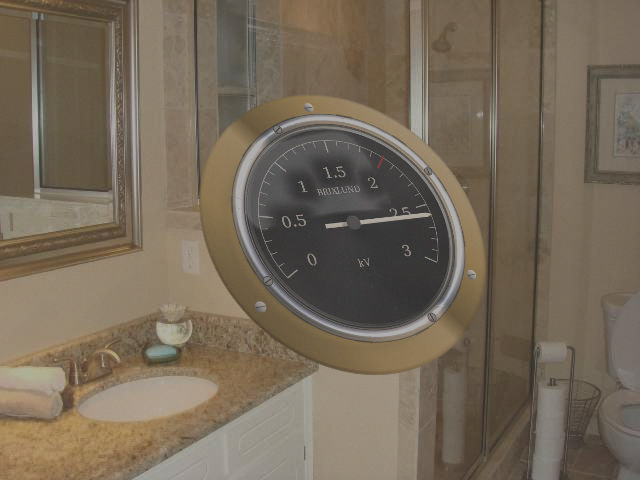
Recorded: 2.6 (kV)
